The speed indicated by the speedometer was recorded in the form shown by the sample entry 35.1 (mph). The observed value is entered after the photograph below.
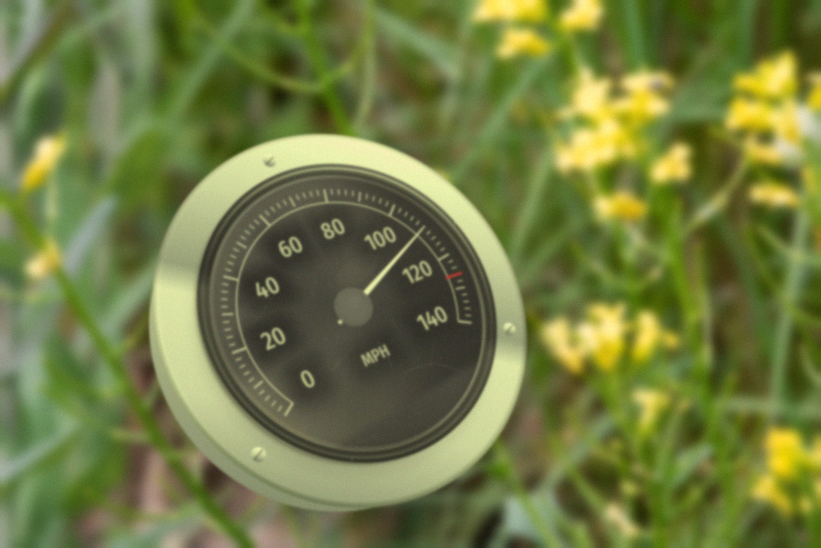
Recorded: 110 (mph)
